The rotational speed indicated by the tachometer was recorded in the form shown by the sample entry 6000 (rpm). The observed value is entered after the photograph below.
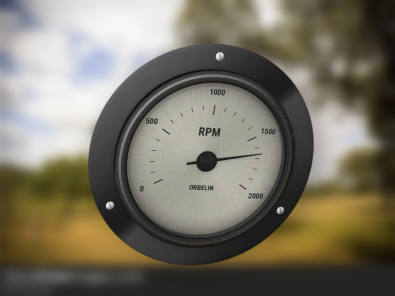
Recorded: 1650 (rpm)
